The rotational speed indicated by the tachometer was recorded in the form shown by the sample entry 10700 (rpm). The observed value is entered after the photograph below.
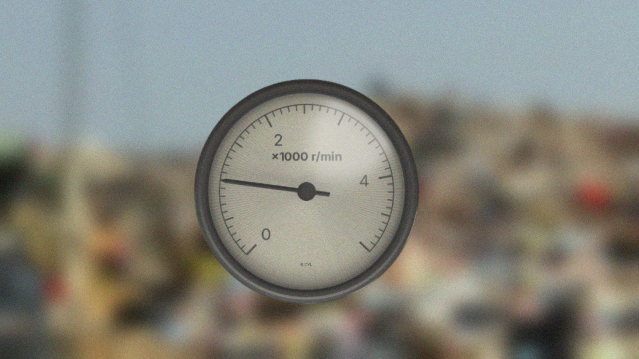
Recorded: 1000 (rpm)
